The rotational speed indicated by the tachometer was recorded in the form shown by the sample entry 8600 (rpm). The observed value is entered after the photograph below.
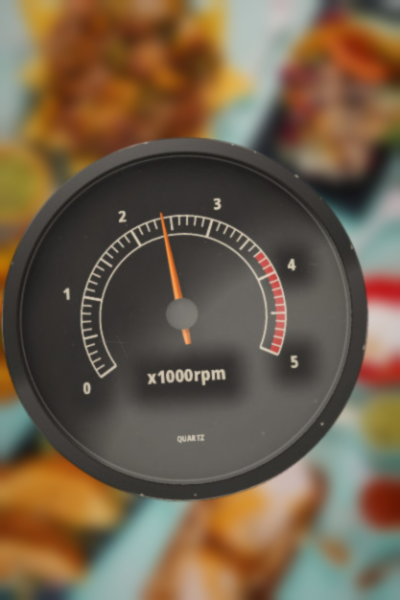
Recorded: 2400 (rpm)
